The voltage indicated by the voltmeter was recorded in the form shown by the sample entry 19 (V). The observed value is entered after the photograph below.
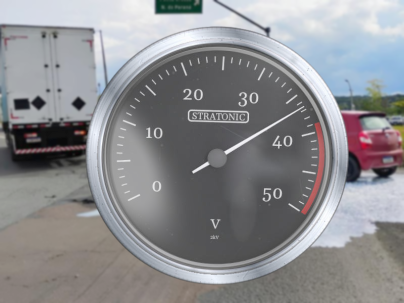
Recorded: 36.5 (V)
